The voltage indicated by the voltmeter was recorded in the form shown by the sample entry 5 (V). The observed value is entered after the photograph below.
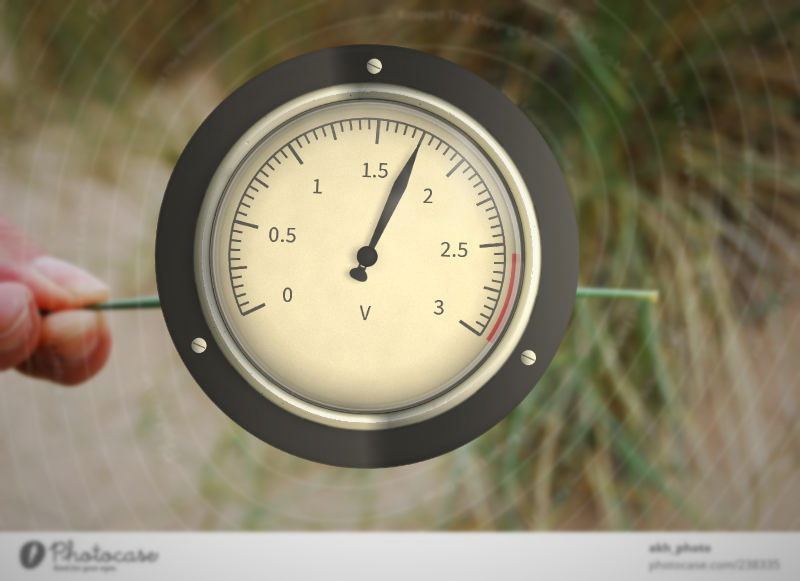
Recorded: 1.75 (V)
